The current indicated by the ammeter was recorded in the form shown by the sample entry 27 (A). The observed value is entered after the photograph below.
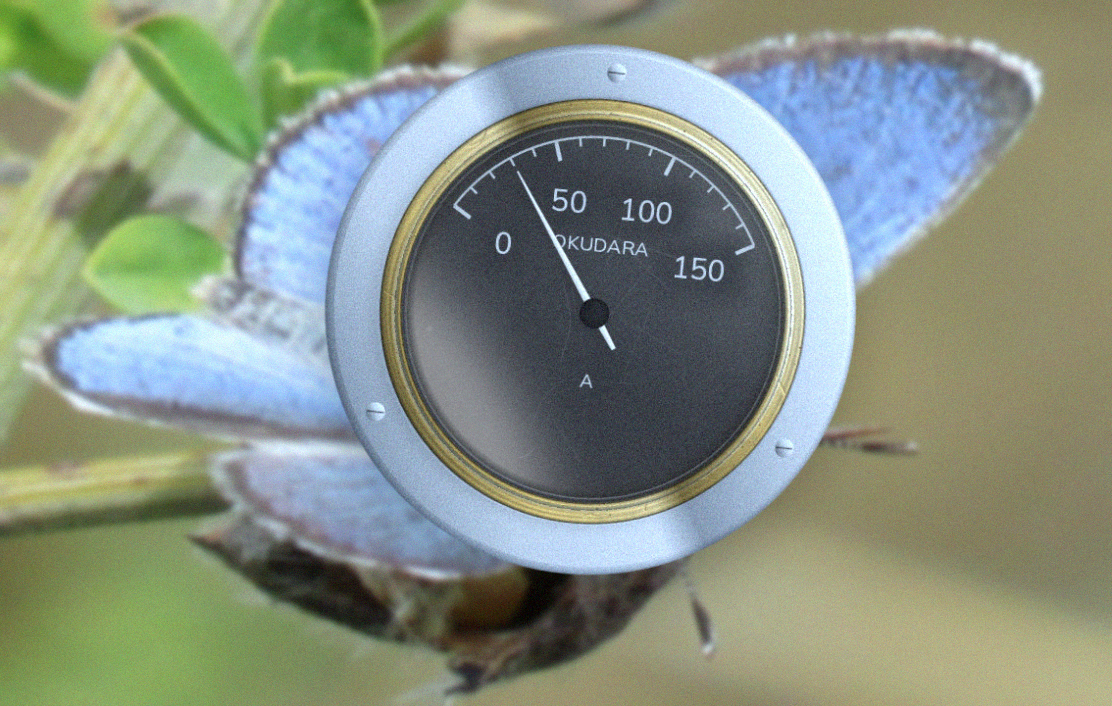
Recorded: 30 (A)
